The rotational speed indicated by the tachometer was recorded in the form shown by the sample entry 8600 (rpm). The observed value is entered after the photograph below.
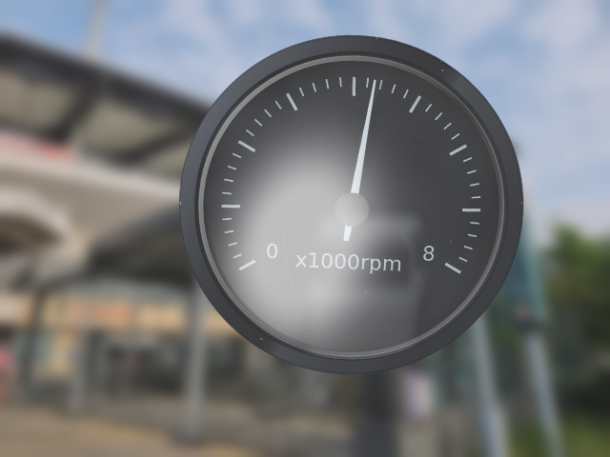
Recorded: 4300 (rpm)
